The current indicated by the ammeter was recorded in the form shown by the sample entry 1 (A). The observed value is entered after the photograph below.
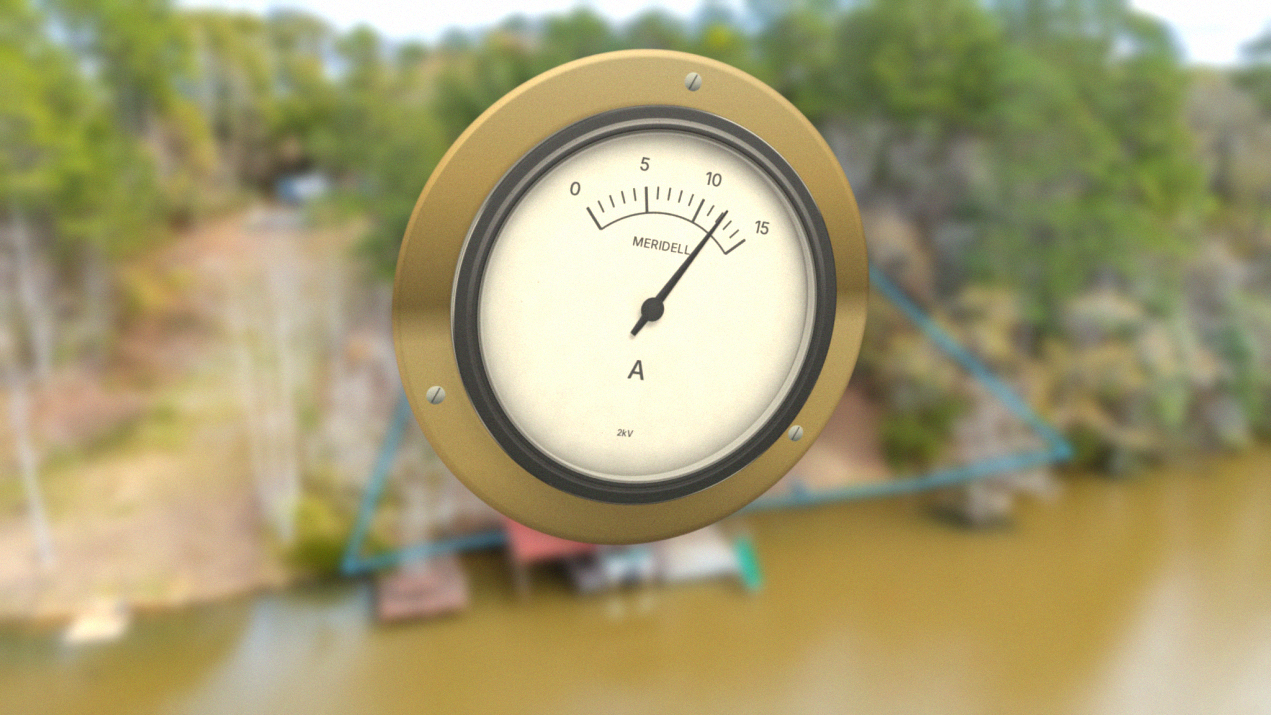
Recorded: 12 (A)
